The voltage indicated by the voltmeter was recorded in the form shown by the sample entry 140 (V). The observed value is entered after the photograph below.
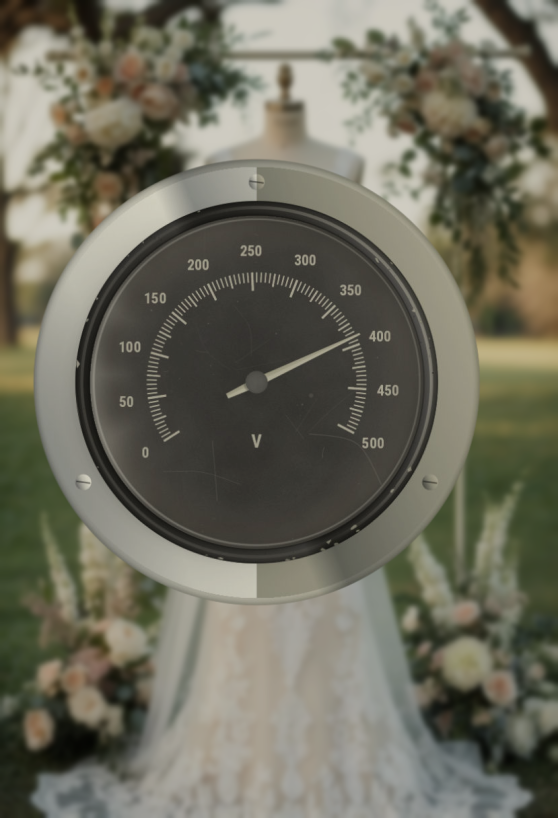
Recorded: 390 (V)
